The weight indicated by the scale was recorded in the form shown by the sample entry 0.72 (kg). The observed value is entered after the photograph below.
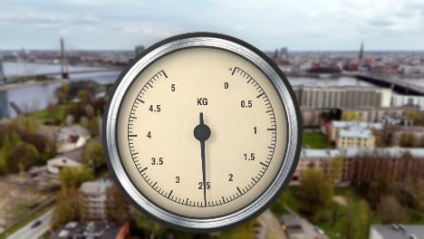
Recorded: 2.5 (kg)
